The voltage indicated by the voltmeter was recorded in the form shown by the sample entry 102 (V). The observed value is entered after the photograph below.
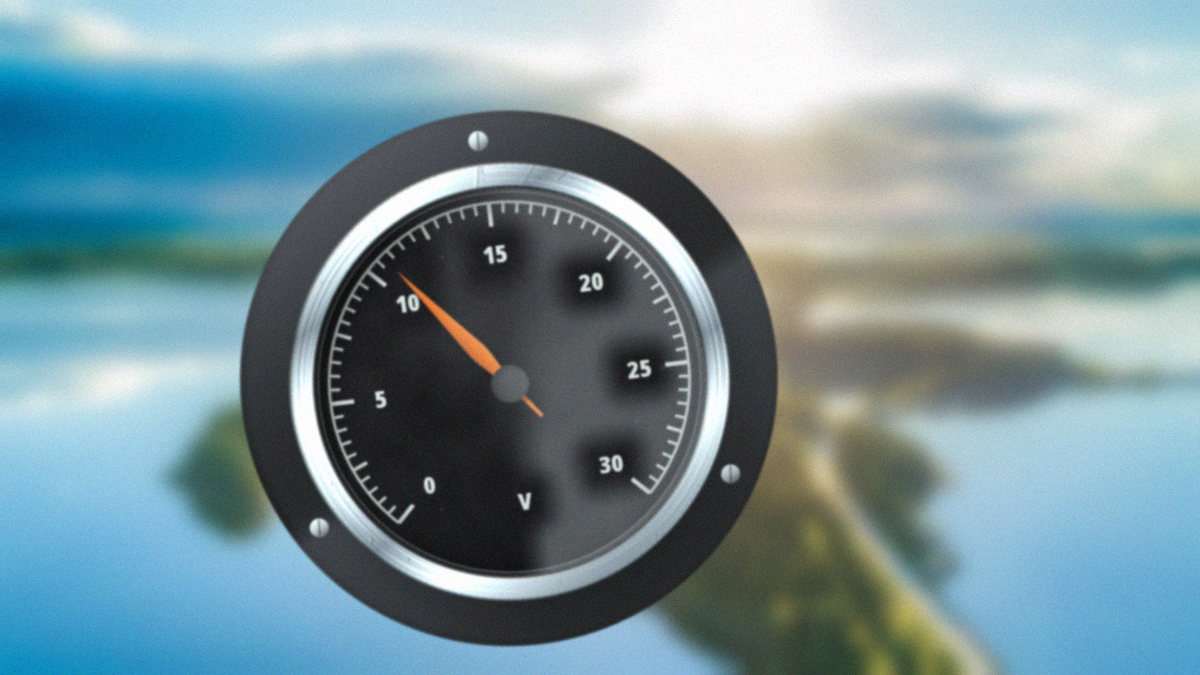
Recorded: 10.75 (V)
